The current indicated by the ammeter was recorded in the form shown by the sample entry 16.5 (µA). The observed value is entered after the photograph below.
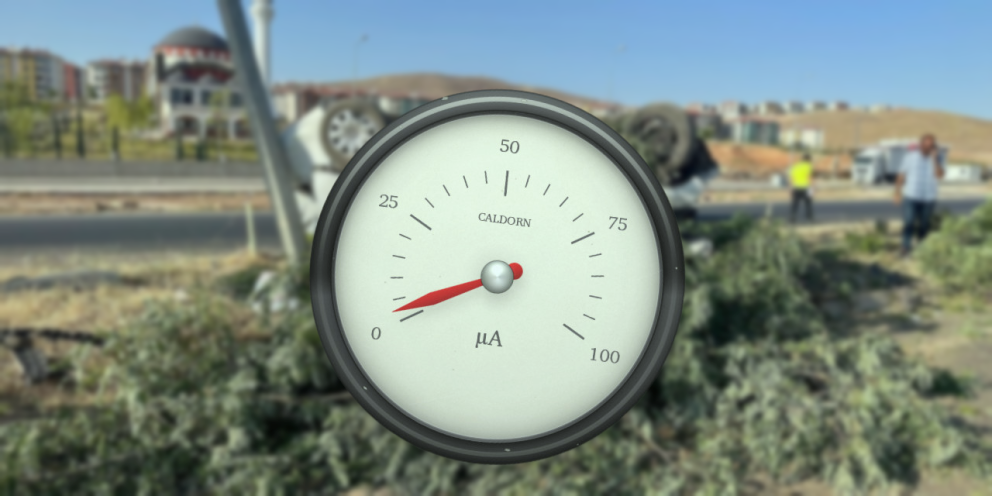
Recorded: 2.5 (µA)
